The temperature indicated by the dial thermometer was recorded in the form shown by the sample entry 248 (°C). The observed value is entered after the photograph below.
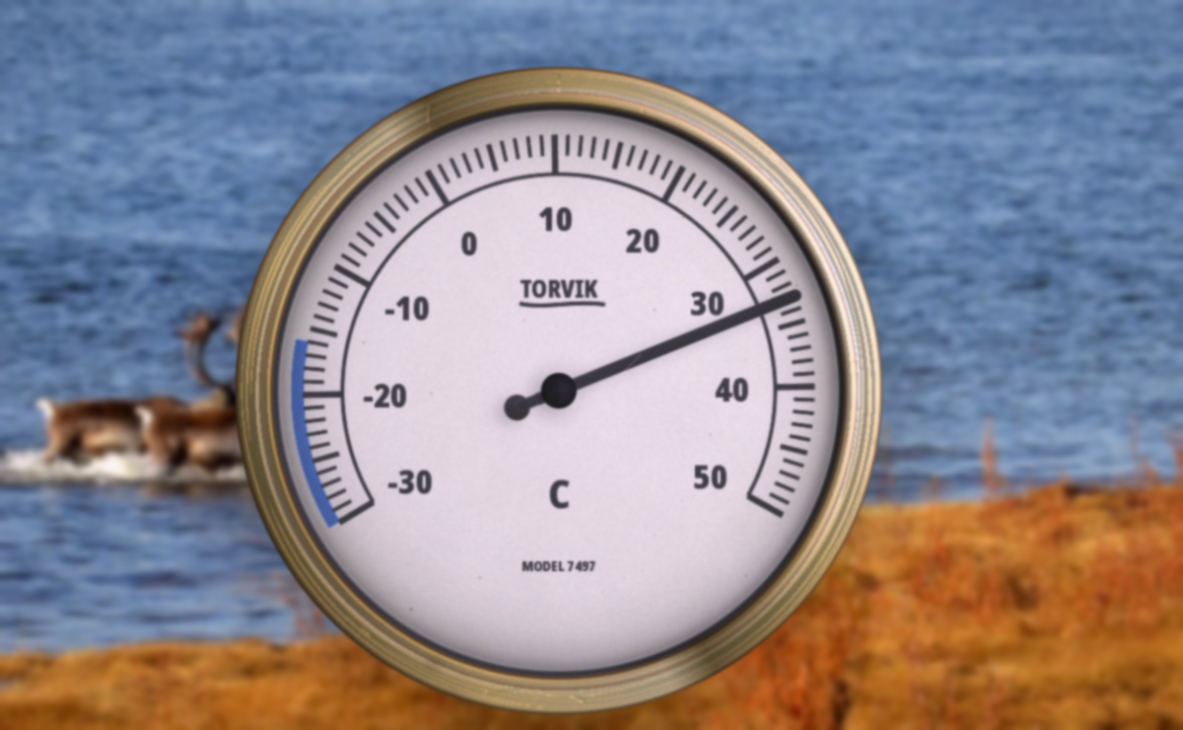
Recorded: 33 (°C)
